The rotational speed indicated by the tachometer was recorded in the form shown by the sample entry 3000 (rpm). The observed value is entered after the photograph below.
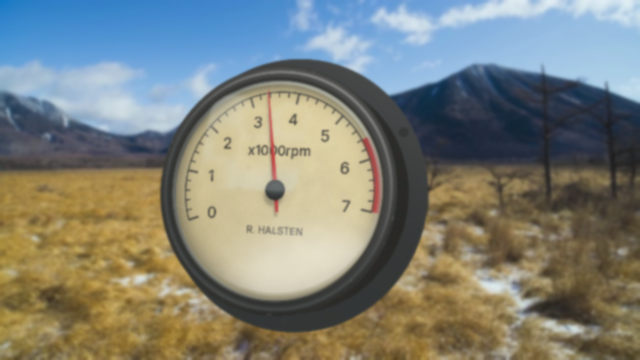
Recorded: 3400 (rpm)
